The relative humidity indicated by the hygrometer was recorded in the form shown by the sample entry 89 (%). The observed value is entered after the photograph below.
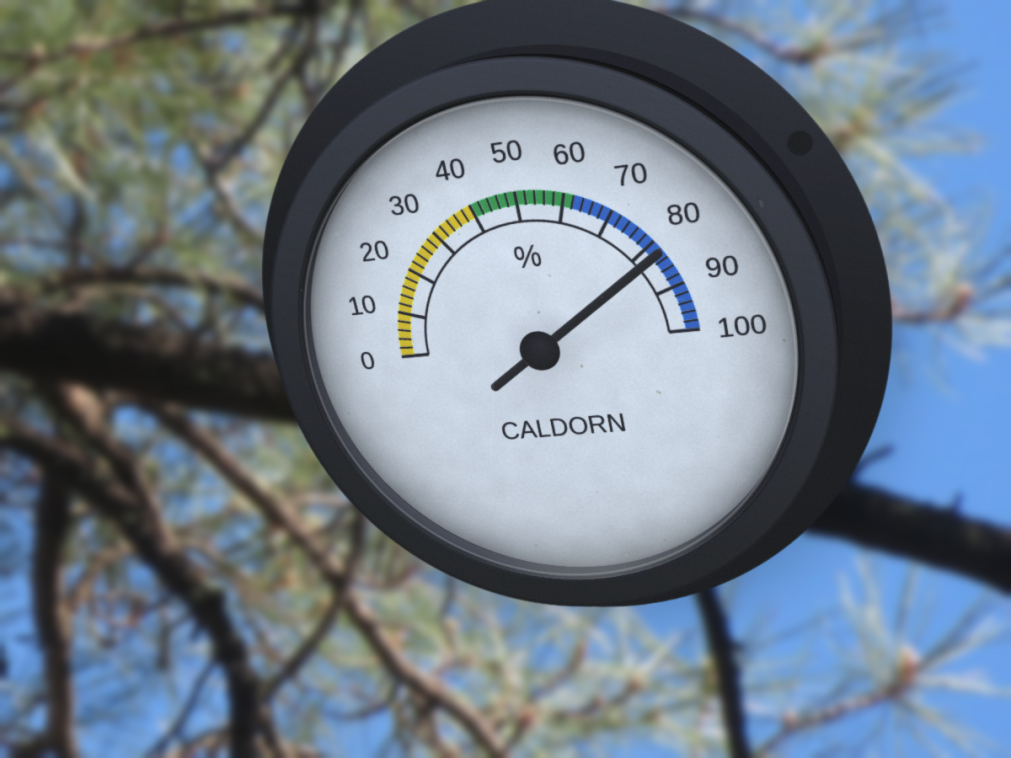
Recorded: 82 (%)
